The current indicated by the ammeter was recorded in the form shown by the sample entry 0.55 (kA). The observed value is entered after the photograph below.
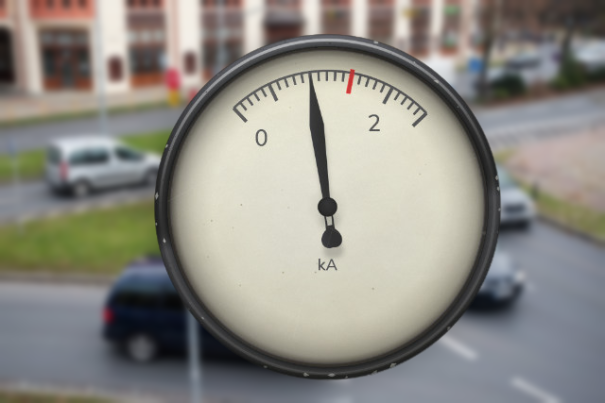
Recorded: 1 (kA)
